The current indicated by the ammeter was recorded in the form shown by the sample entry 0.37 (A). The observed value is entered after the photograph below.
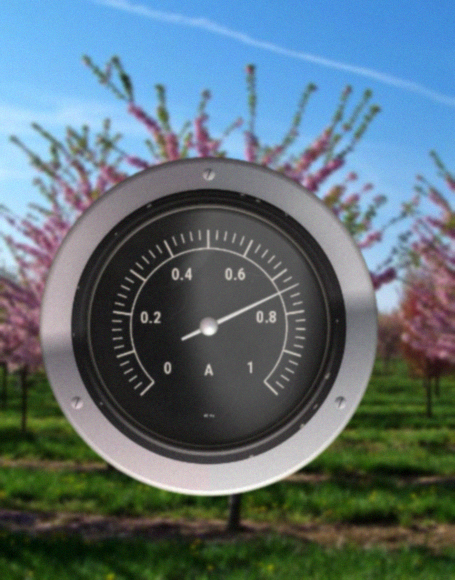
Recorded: 0.74 (A)
